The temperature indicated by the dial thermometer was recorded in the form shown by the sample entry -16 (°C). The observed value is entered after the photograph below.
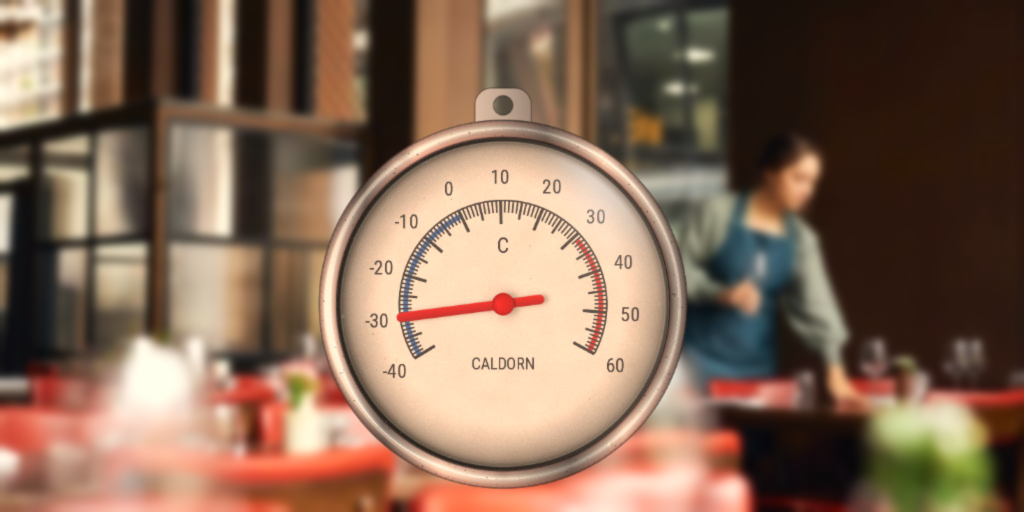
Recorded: -30 (°C)
